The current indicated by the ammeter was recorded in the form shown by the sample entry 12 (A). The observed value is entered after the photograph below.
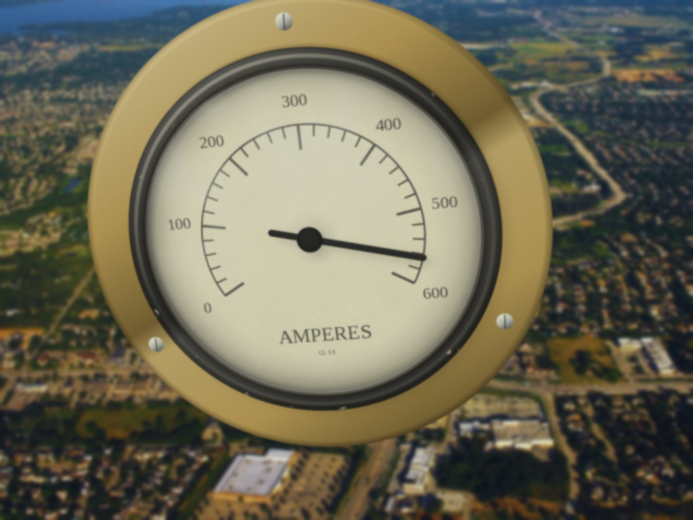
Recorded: 560 (A)
